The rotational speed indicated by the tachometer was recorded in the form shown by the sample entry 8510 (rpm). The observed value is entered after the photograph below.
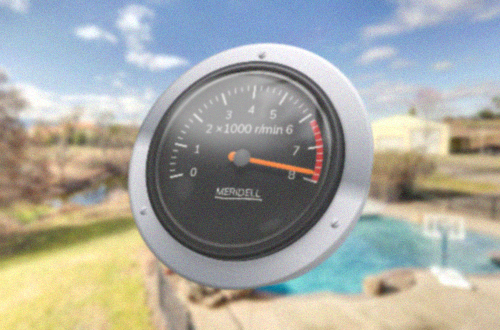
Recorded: 7800 (rpm)
